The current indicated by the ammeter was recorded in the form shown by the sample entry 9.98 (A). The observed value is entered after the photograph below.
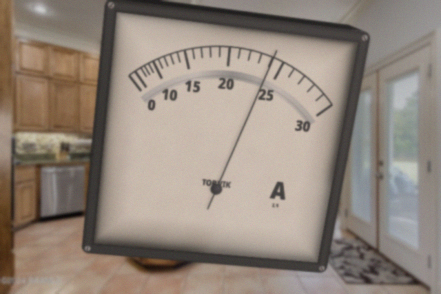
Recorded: 24 (A)
